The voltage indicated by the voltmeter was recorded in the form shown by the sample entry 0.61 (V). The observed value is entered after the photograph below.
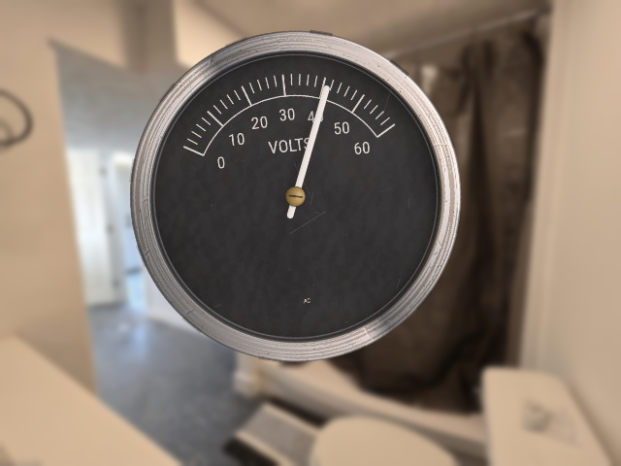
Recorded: 41 (V)
